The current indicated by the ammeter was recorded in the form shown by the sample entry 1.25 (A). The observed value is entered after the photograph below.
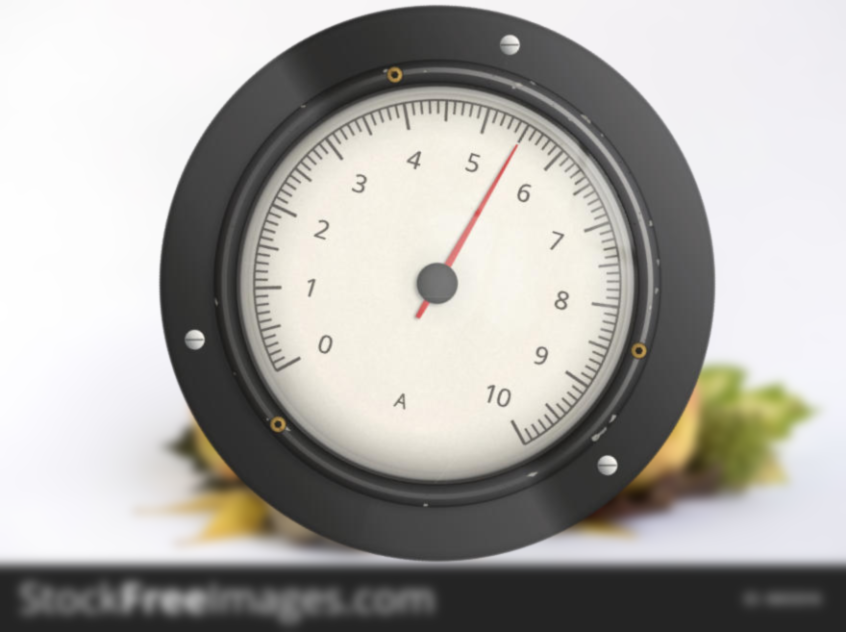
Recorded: 5.5 (A)
